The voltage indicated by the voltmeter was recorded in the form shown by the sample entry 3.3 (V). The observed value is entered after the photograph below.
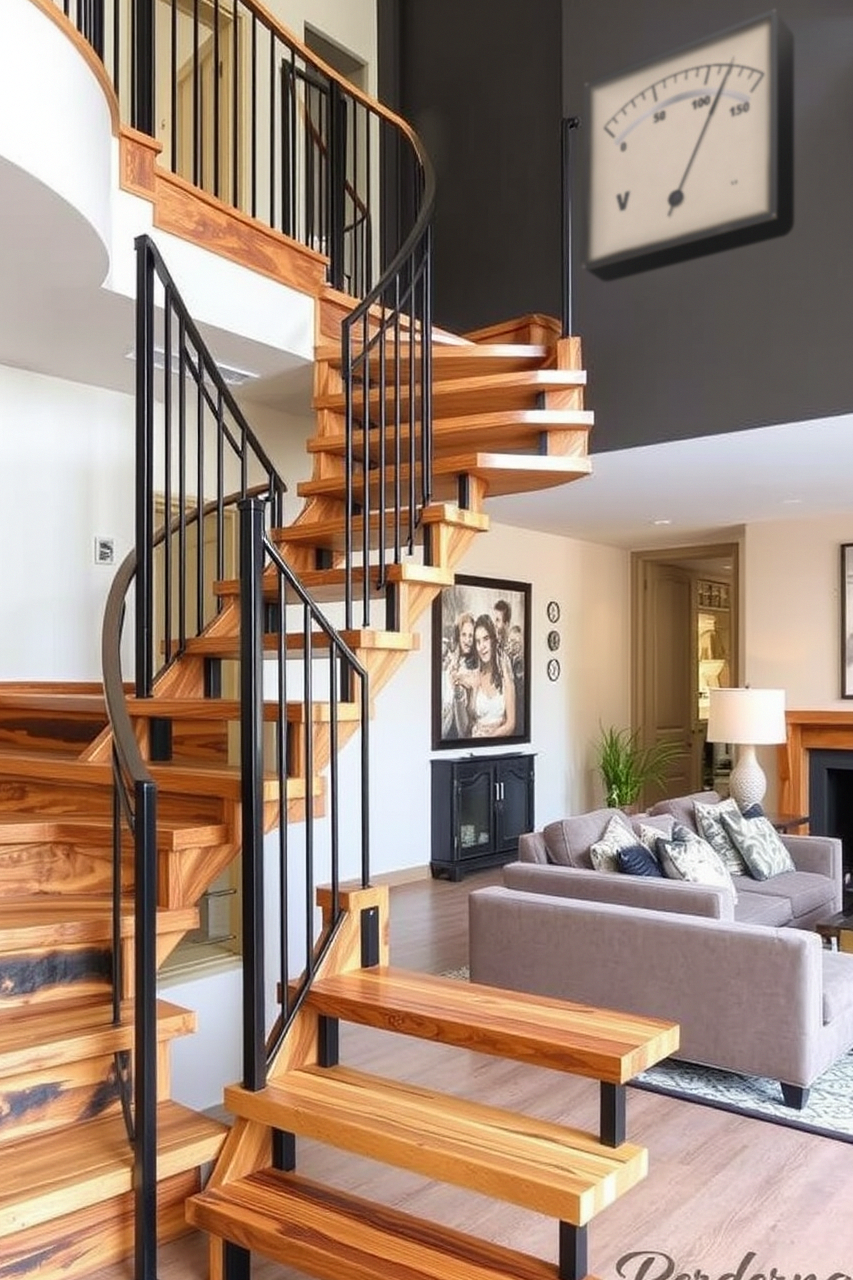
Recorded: 120 (V)
